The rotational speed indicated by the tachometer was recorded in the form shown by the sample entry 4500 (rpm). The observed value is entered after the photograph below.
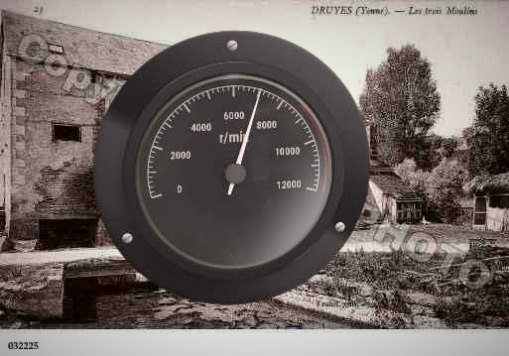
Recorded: 7000 (rpm)
